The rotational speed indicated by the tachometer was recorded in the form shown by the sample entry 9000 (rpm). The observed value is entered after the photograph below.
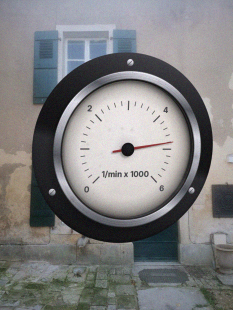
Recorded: 4800 (rpm)
